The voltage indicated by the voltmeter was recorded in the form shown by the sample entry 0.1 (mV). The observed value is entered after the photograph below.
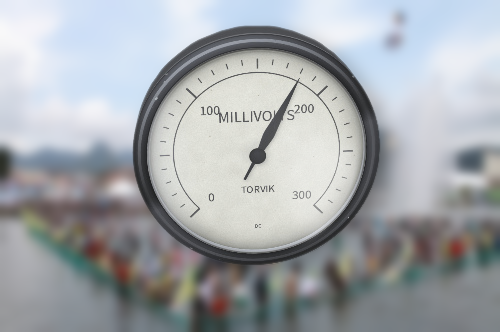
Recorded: 180 (mV)
